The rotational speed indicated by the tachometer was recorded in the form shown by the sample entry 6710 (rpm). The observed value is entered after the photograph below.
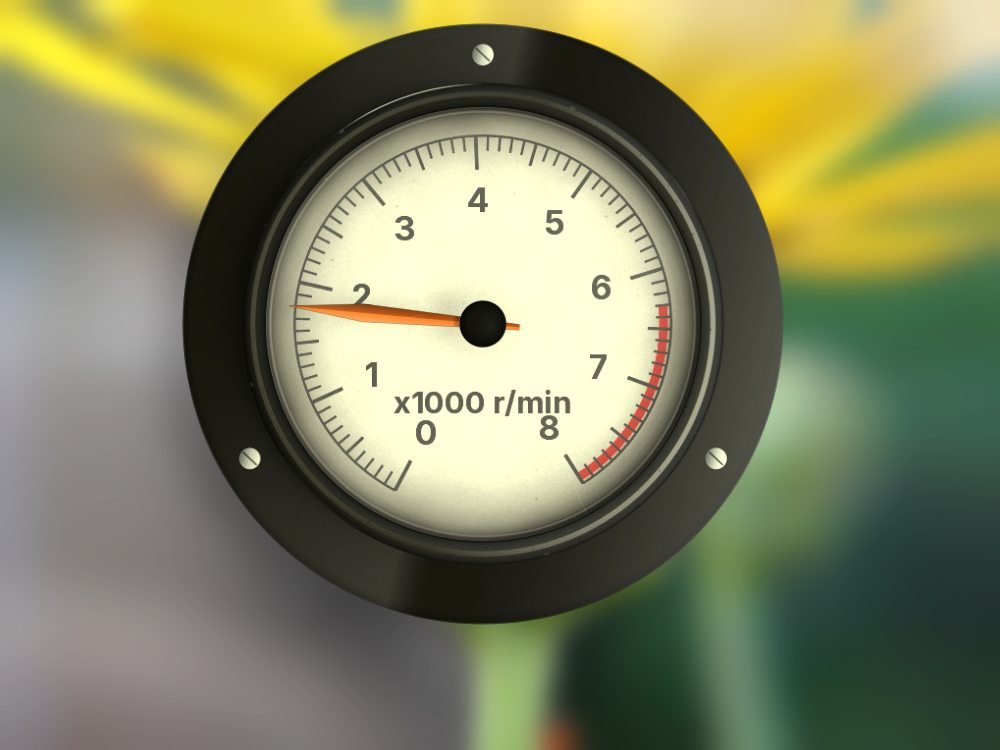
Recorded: 1800 (rpm)
